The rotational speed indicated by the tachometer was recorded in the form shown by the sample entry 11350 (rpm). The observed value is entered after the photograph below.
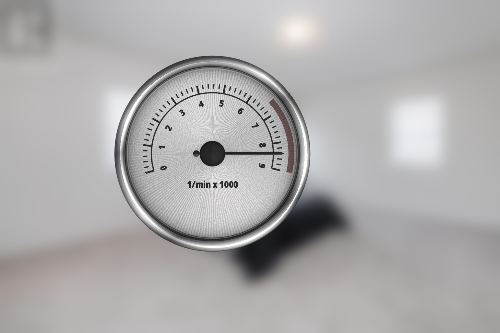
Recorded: 8400 (rpm)
